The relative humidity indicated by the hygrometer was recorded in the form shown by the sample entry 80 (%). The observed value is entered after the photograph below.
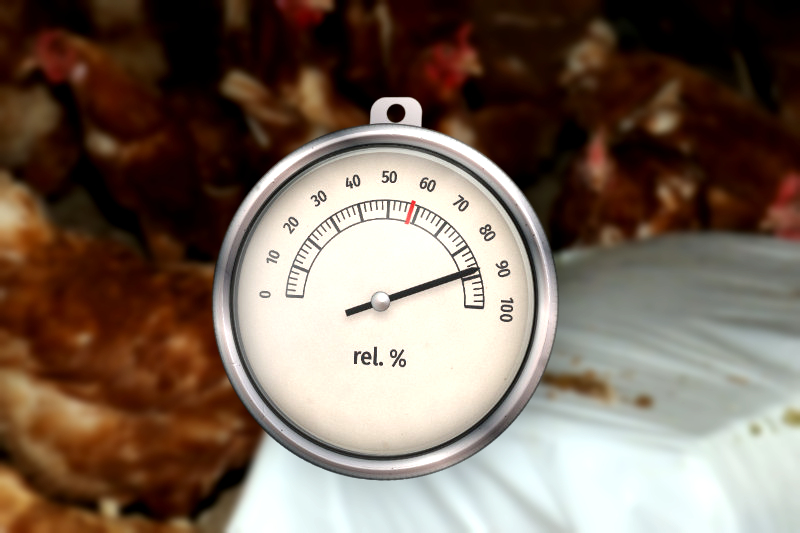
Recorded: 88 (%)
